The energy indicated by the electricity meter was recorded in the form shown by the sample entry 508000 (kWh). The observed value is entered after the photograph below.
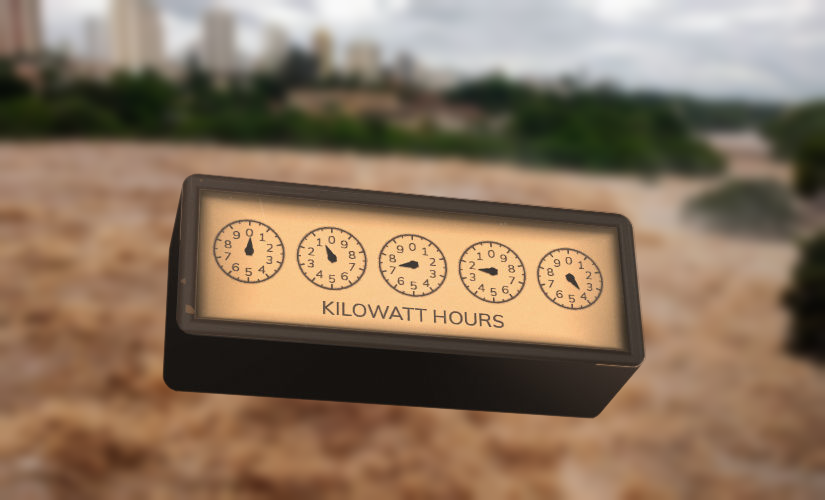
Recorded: 724 (kWh)
